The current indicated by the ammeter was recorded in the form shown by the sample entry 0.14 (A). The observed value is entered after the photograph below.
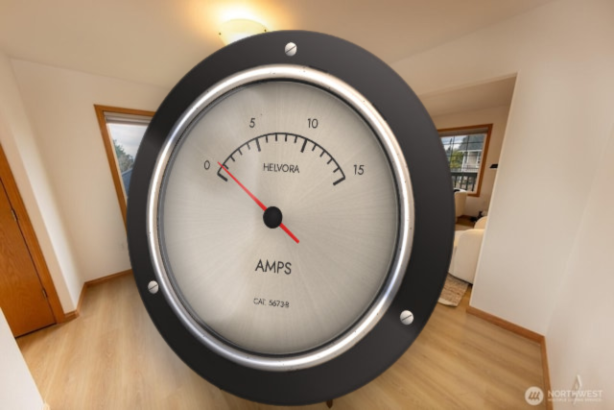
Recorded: 1 (A)
